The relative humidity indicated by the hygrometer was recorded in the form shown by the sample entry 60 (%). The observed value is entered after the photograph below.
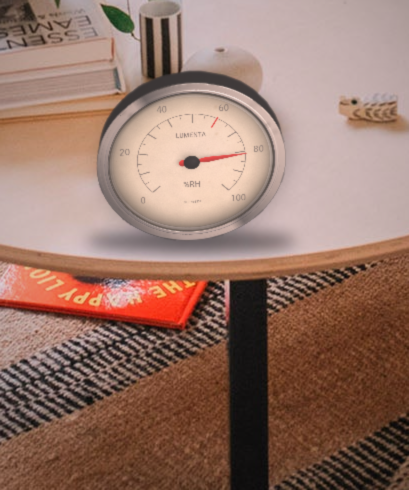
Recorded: 80 (%)
